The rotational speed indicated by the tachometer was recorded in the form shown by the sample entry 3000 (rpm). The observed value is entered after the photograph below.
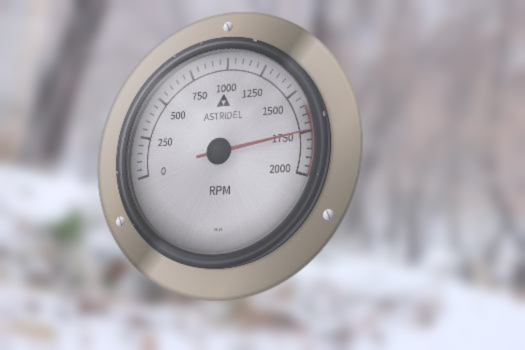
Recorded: 1750 (rpm)
